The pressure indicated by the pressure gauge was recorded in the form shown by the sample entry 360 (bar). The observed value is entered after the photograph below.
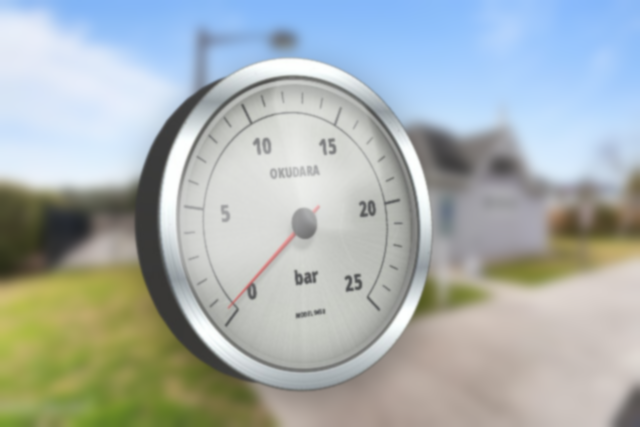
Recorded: 0.5 (bar)
